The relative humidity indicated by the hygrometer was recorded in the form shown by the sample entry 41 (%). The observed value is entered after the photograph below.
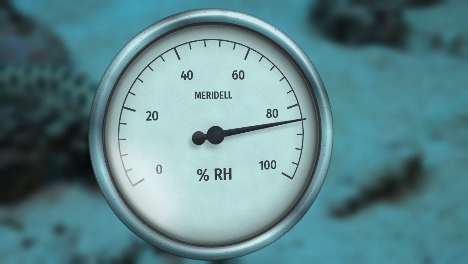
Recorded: 84 (%)
